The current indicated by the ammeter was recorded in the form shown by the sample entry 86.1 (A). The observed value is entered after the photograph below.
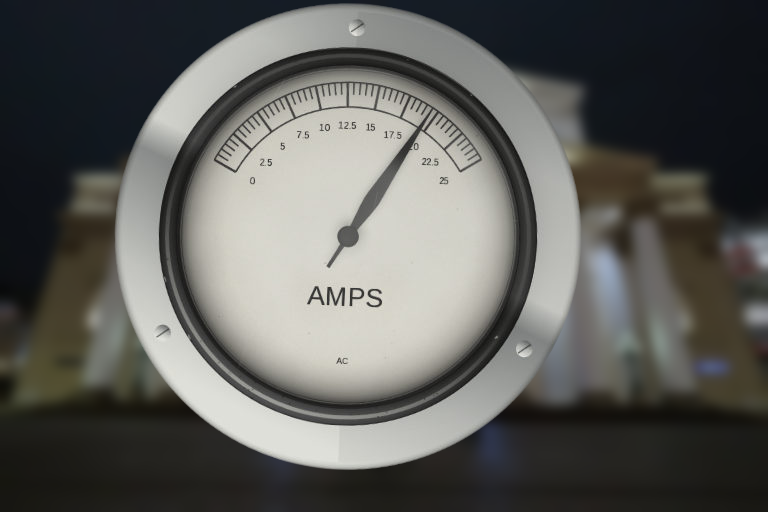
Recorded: 19.5 (A)
